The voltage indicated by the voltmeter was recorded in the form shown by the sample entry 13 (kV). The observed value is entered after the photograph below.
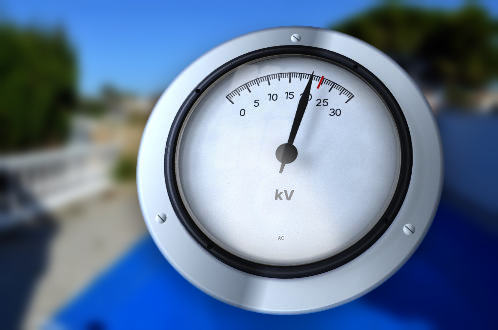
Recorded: 20 (kV)
